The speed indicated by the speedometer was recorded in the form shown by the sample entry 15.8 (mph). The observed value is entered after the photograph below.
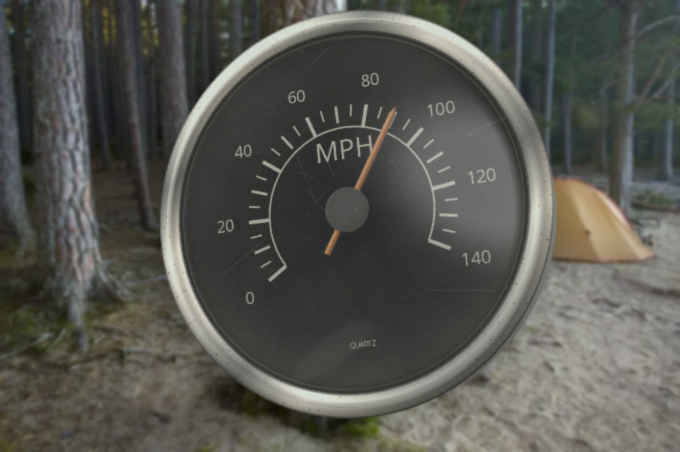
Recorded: 90 (mph)
